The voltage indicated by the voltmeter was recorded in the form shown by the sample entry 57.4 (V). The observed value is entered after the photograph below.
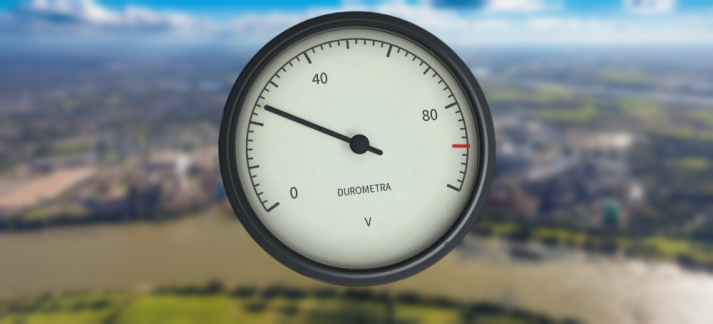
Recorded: 24 (V)
